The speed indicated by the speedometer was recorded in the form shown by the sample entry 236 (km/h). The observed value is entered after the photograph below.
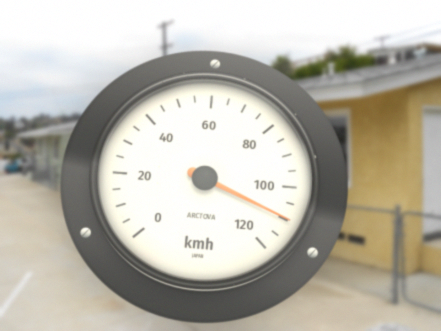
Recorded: 110 (km/h)
